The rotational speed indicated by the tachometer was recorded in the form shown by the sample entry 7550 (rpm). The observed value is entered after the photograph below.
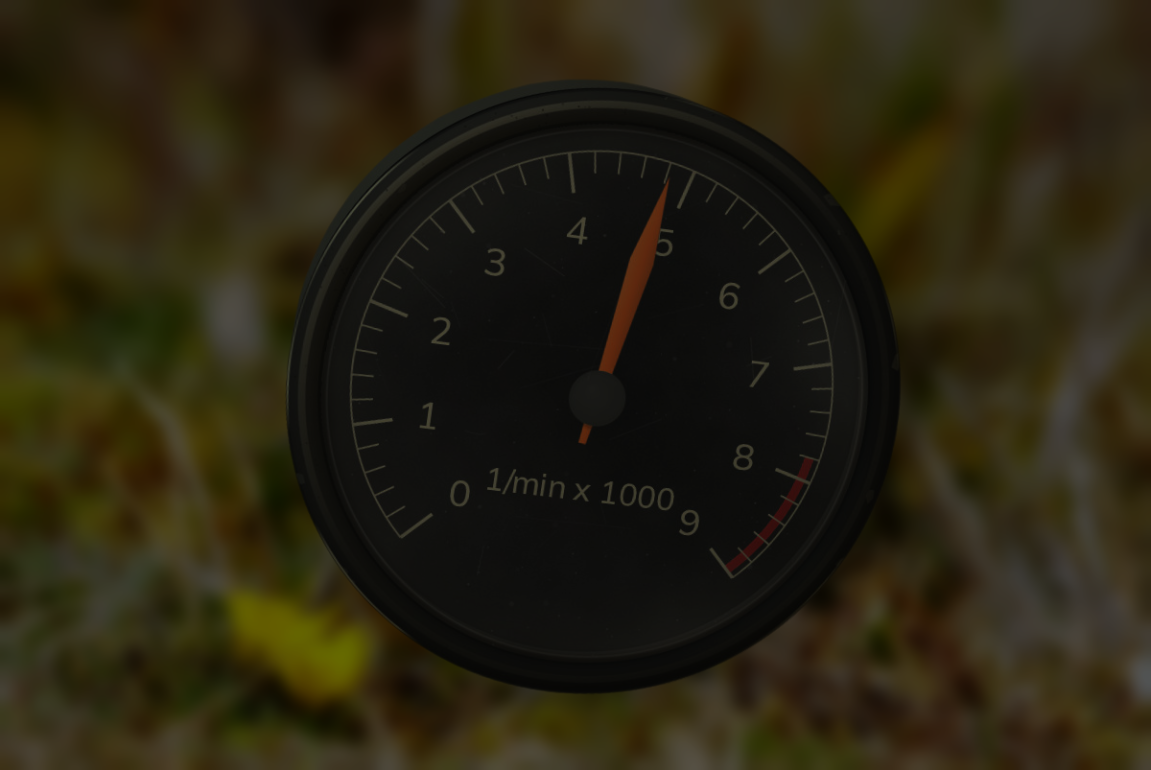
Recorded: 4800 (rpm)
